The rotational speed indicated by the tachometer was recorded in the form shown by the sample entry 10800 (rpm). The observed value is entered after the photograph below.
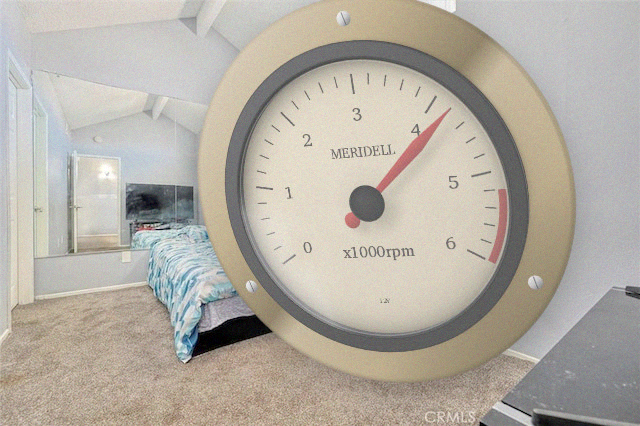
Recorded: 4200 (rpm)
